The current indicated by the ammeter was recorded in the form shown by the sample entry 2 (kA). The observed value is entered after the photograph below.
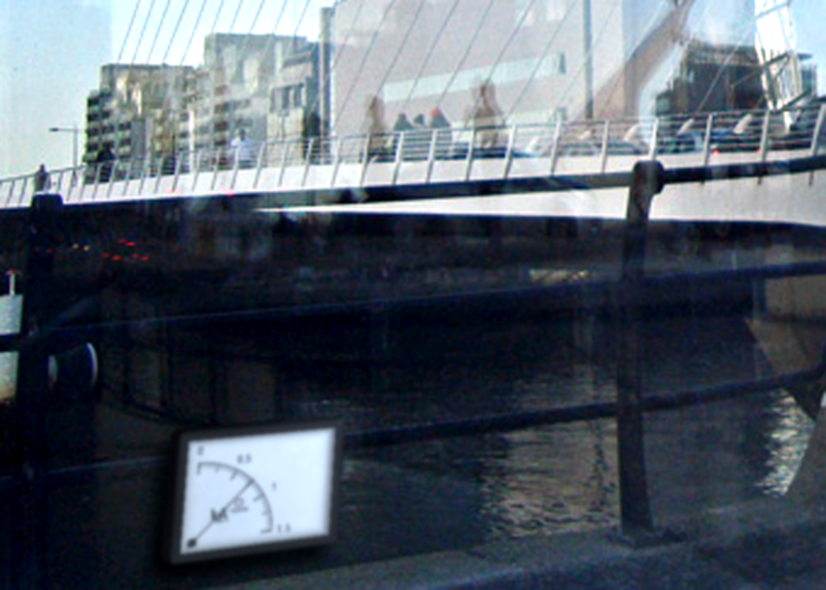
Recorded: 0.75 (kA)
